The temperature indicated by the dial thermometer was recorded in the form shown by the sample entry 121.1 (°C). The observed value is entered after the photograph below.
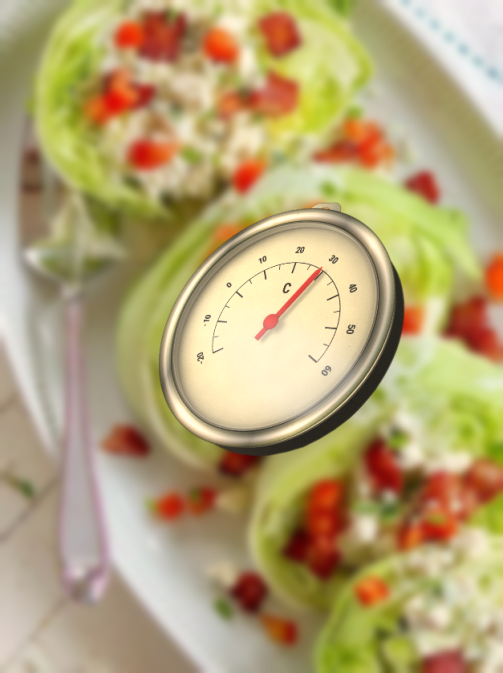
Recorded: 30 (°C)
